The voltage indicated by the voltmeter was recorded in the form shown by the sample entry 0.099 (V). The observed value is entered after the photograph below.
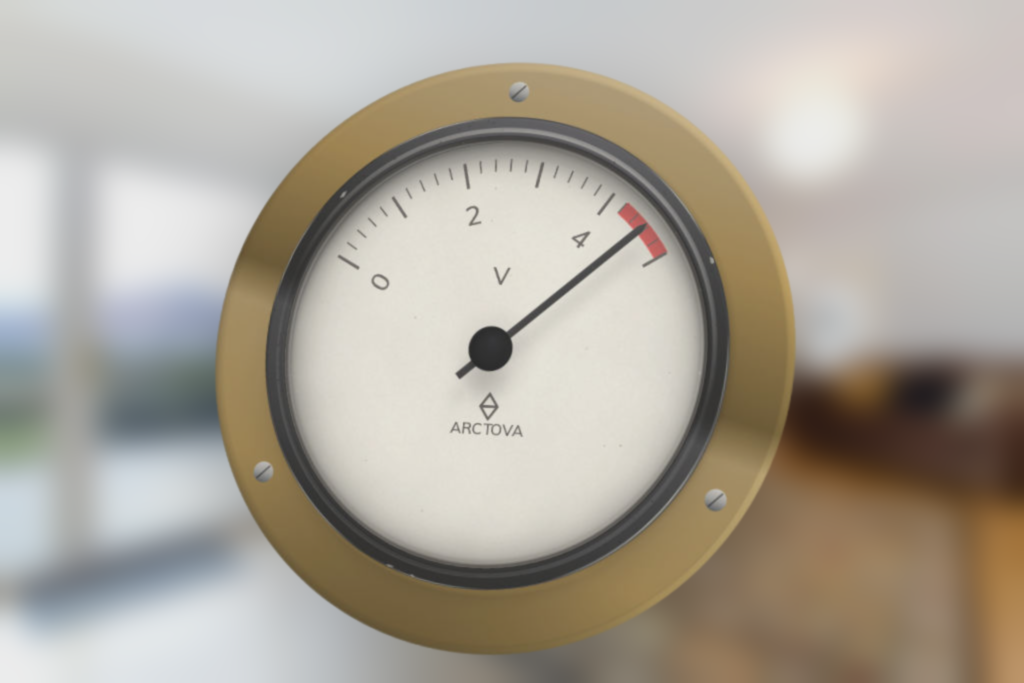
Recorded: 4.6 (V)
